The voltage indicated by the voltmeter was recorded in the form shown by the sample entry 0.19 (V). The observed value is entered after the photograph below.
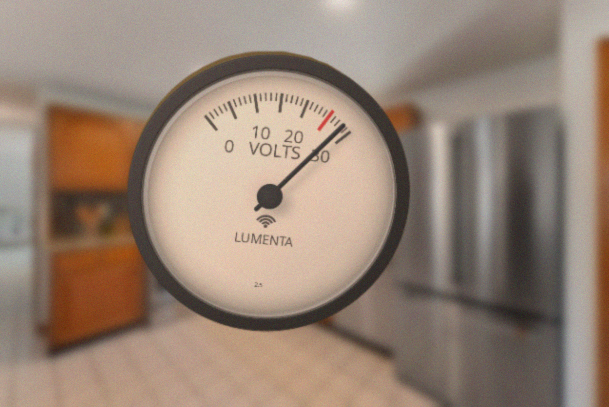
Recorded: 28 (V)
